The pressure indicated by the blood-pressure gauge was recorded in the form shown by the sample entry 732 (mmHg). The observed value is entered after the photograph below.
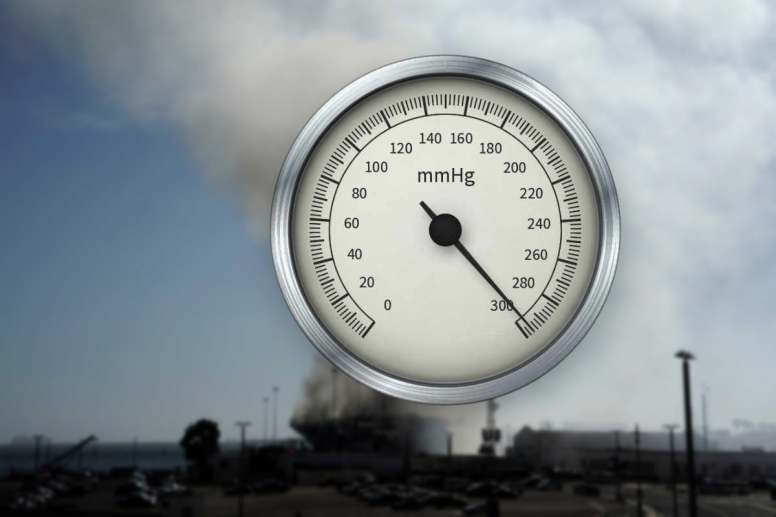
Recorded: 296 (mmHg)
